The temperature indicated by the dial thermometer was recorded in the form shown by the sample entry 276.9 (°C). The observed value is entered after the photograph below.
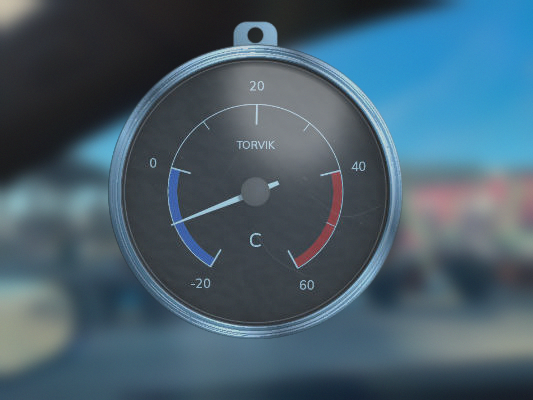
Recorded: -10 (°C)
